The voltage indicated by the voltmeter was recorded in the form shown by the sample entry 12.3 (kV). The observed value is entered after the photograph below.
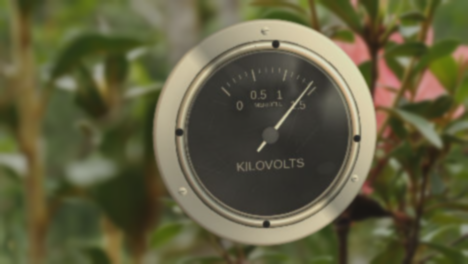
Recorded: 1.4 (kV)
